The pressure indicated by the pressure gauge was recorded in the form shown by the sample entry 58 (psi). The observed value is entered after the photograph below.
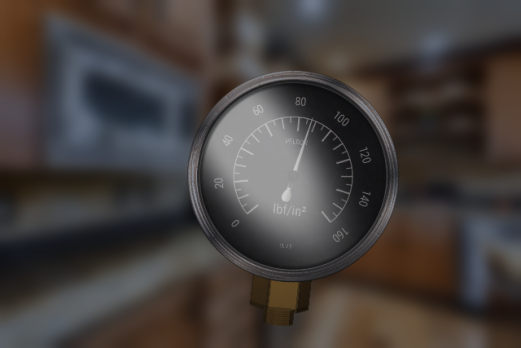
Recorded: 87.5 (psi)
